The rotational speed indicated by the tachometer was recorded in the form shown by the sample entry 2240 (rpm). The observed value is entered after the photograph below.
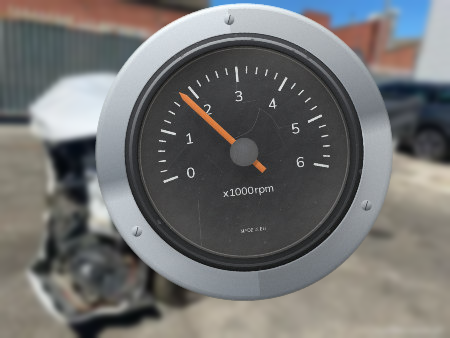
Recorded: 1800 (rpm)
